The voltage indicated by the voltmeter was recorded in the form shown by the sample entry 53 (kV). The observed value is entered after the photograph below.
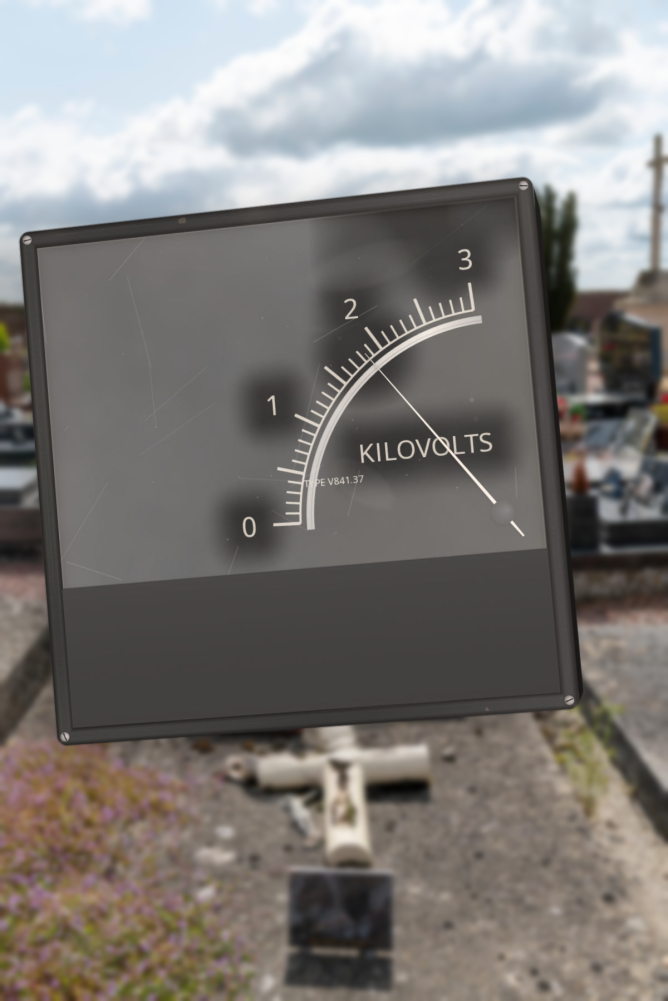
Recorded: 1.85 (kV)
